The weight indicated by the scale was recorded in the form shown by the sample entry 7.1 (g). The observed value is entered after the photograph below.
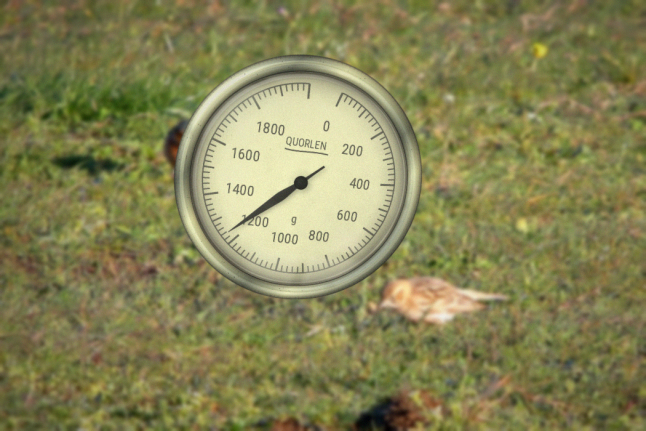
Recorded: 1240 (g)
